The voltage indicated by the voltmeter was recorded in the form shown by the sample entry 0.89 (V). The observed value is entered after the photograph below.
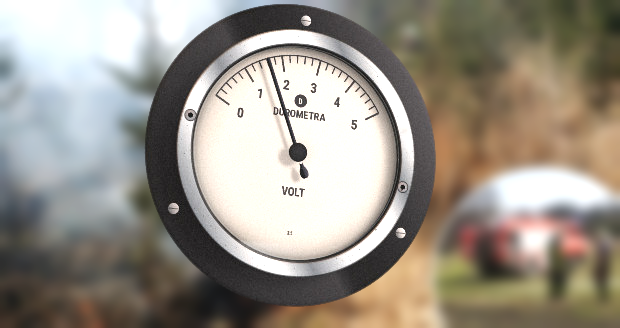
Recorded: 1.6 (V)
